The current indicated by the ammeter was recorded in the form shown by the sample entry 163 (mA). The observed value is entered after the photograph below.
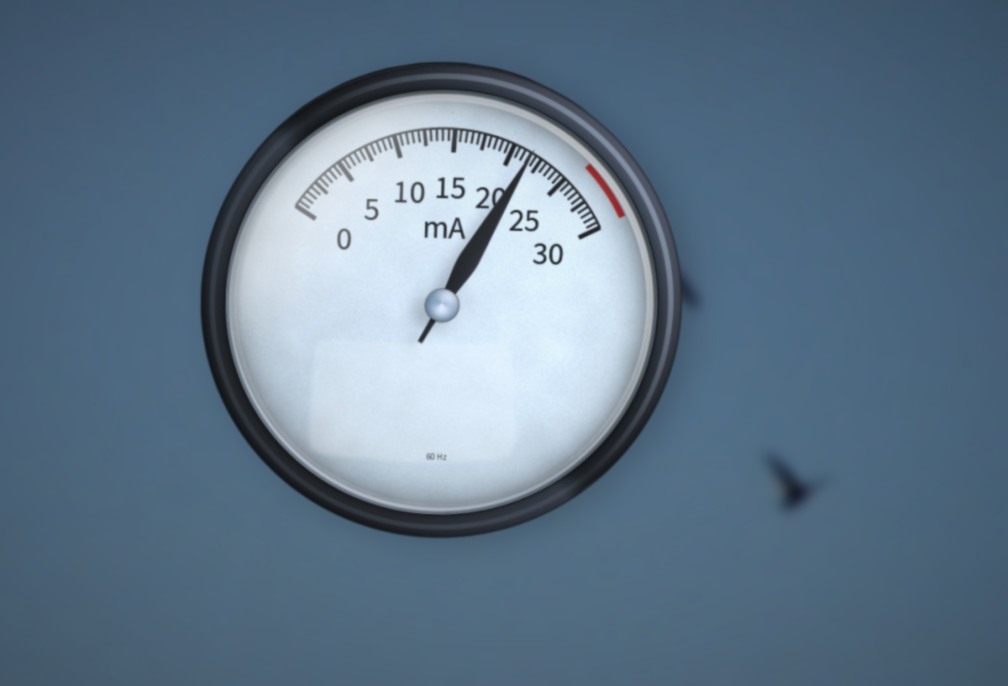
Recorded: 21.5 (mA)
